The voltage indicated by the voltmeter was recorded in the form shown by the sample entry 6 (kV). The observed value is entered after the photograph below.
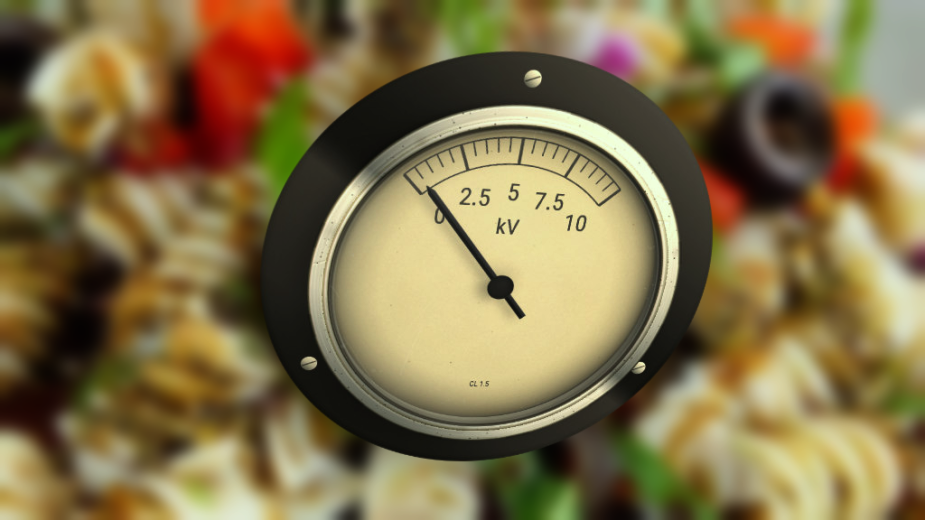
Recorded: 0.5 (kV)
